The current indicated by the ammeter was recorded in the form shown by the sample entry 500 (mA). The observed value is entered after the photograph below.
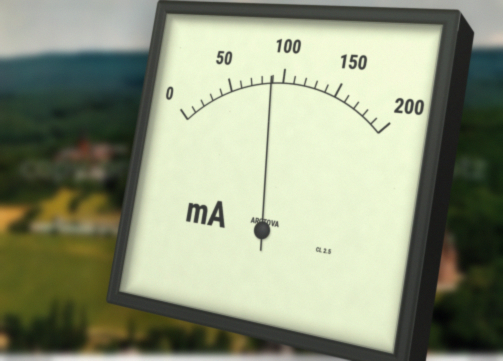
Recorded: 90 (mA)
